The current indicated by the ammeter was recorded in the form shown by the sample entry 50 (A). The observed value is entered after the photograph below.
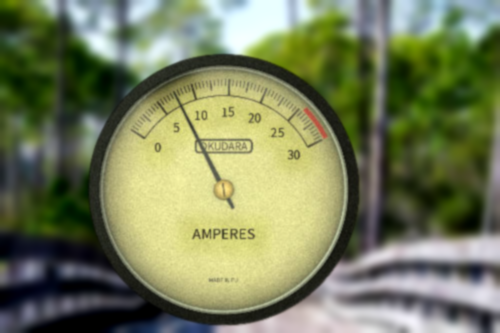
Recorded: 7.5 (A)
